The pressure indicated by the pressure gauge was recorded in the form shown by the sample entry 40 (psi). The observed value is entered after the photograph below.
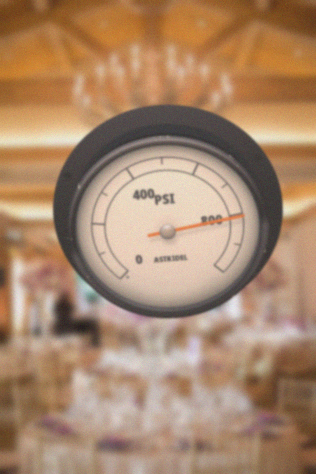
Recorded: 800 (psi)
